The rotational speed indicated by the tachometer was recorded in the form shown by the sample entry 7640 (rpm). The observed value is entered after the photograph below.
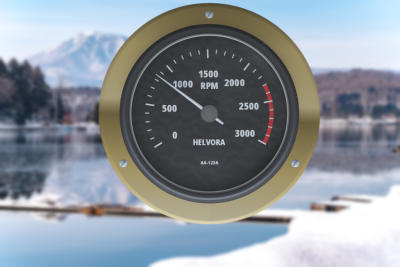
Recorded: 850 (rpm)
